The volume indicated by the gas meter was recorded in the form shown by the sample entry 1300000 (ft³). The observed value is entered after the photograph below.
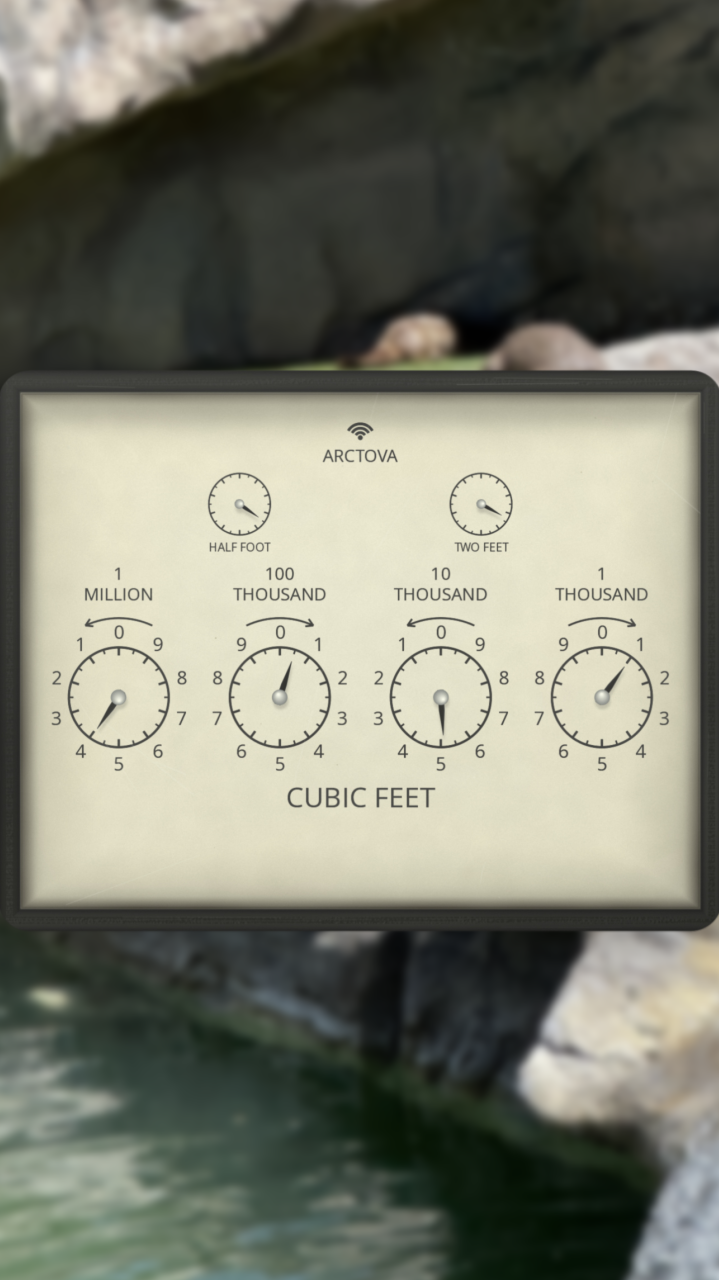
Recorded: 405100 (ft³)
